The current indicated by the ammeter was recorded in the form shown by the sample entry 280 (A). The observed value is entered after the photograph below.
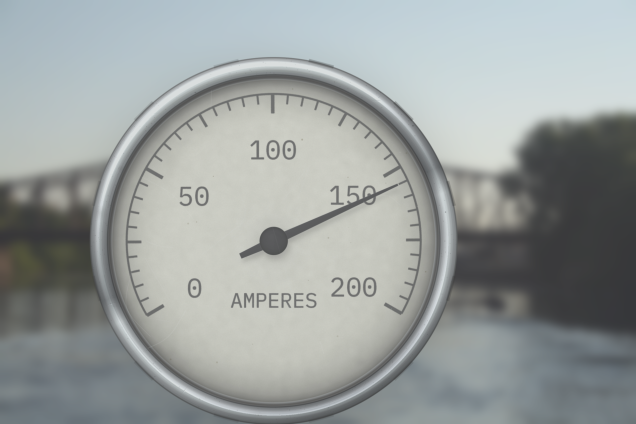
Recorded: 155 (A)
